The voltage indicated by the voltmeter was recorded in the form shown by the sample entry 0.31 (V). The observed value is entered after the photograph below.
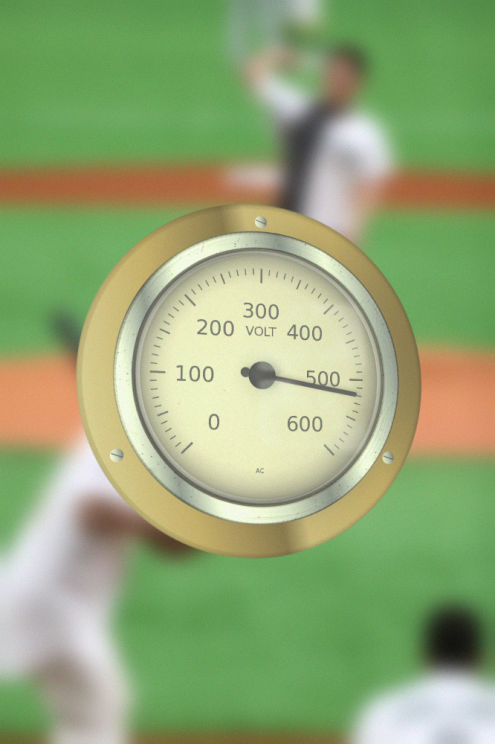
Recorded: 520 (V)
